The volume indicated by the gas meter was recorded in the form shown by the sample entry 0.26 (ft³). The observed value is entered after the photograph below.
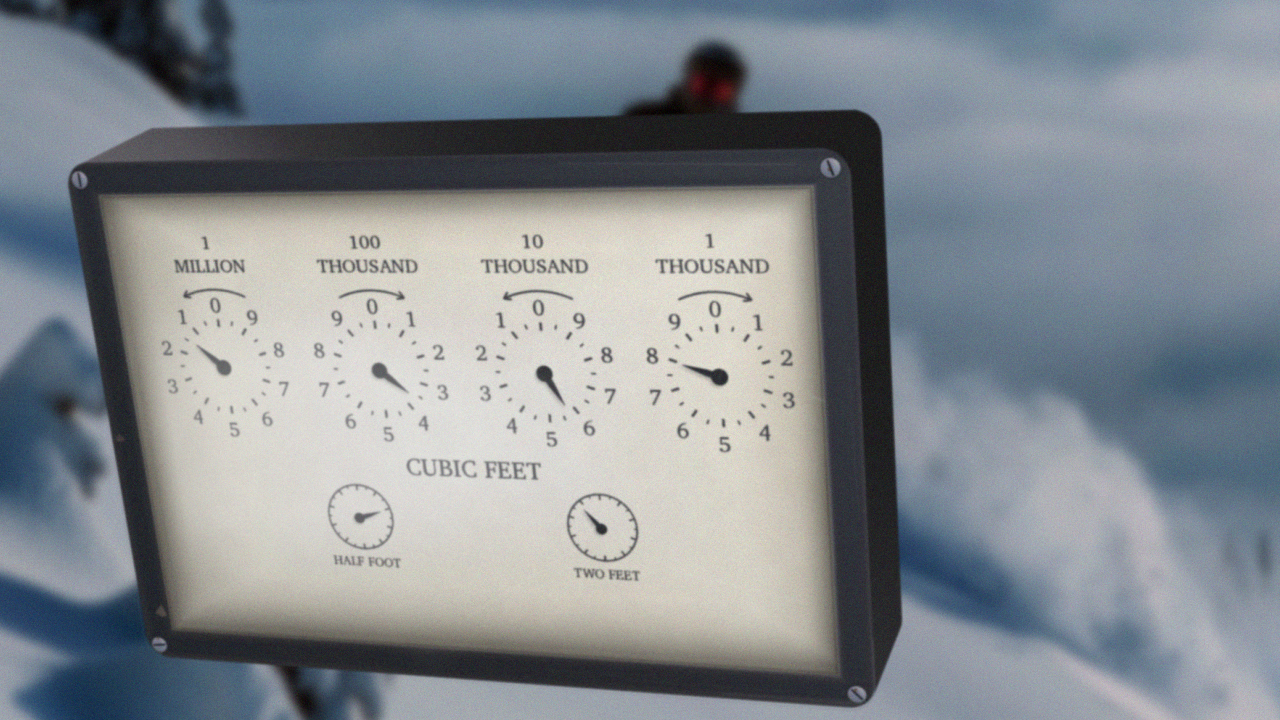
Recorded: 135800 (ft³)
